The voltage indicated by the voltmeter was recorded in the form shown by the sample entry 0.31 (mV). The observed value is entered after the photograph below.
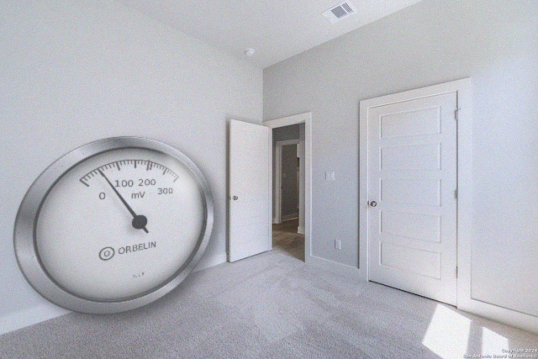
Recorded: 50 (mV)
